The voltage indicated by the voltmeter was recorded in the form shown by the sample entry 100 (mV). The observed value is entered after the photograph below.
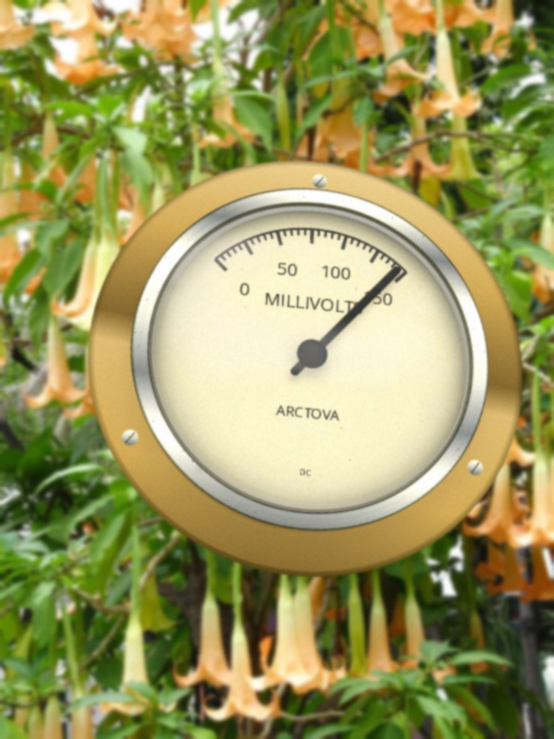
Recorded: 145 (mV)
